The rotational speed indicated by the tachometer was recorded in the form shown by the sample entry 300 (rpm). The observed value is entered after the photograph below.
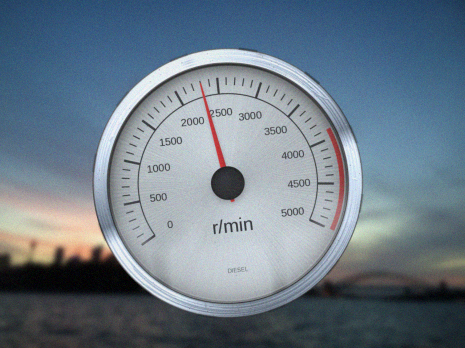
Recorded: 2300 (rpm)
